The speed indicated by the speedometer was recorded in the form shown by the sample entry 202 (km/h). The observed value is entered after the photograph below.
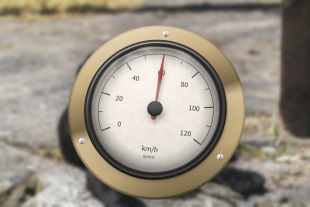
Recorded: 60 (km/h)
